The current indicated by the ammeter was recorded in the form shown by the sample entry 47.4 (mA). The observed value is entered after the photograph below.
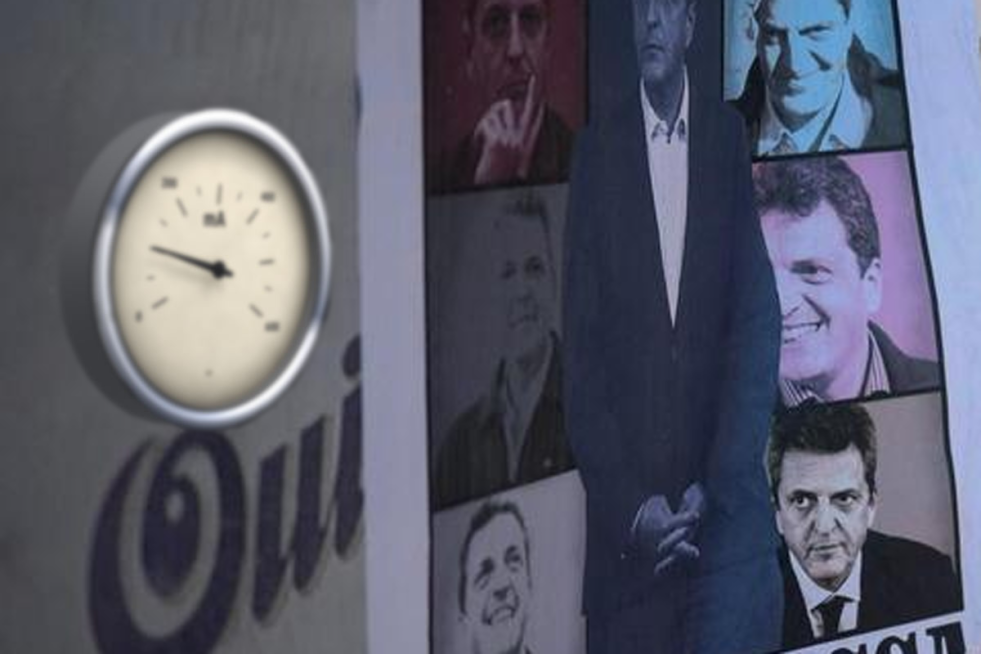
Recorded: 100 (mA)
